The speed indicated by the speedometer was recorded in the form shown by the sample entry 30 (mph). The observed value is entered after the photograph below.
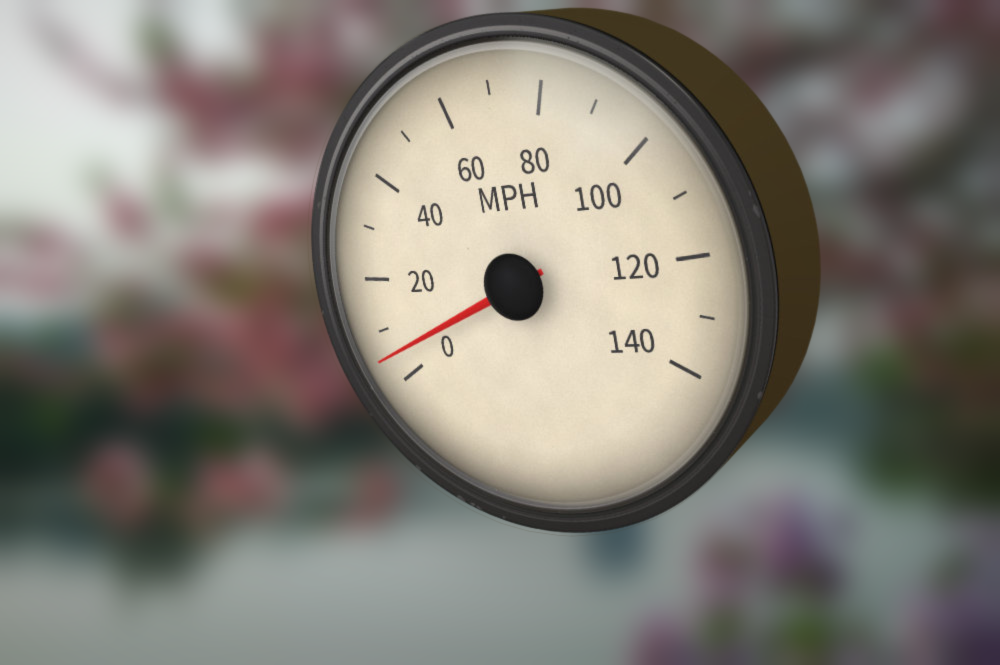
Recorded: 5 (mph)
